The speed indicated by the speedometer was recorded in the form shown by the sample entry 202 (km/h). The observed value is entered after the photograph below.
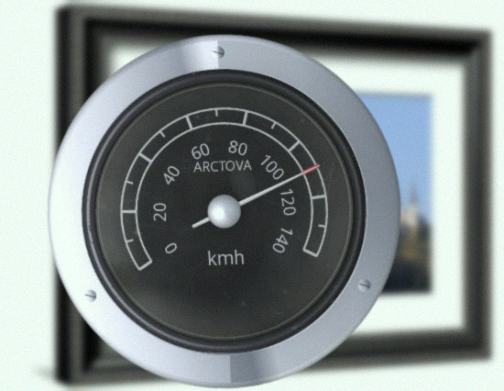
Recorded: 110 (km/h)
